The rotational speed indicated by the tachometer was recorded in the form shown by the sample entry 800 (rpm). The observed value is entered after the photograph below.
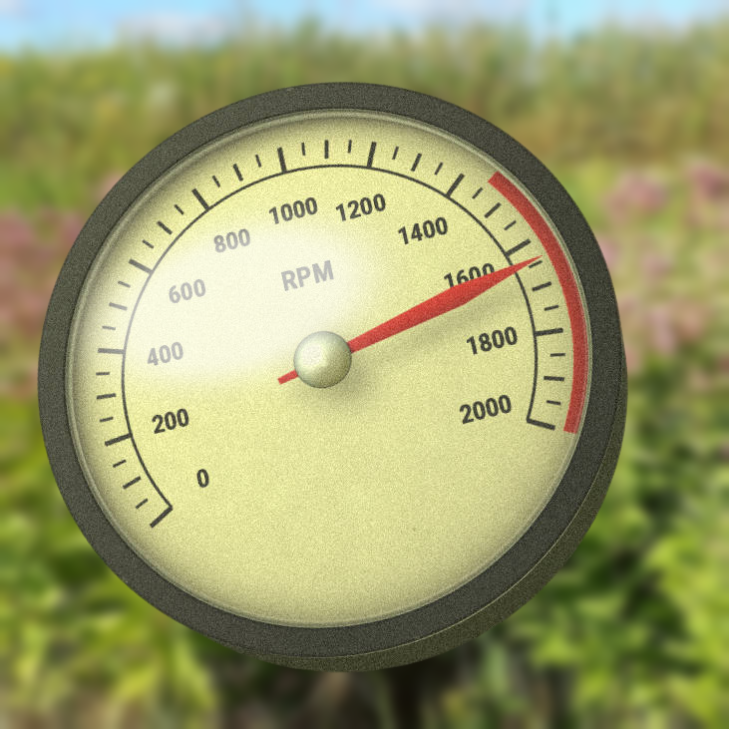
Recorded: 1650 (rpm)
